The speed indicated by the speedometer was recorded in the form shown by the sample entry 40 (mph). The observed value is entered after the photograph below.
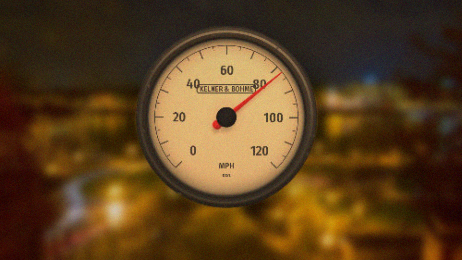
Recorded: 82.5 (mph)
